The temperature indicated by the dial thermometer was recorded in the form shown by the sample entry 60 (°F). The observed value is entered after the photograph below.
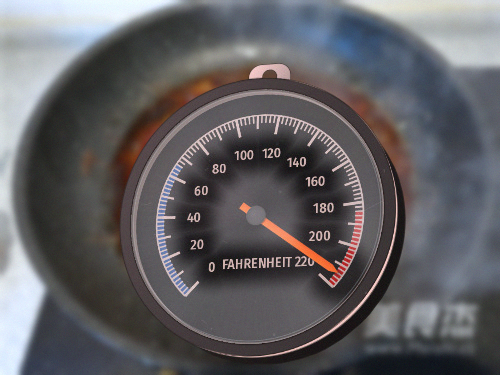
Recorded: 214 (°F)
